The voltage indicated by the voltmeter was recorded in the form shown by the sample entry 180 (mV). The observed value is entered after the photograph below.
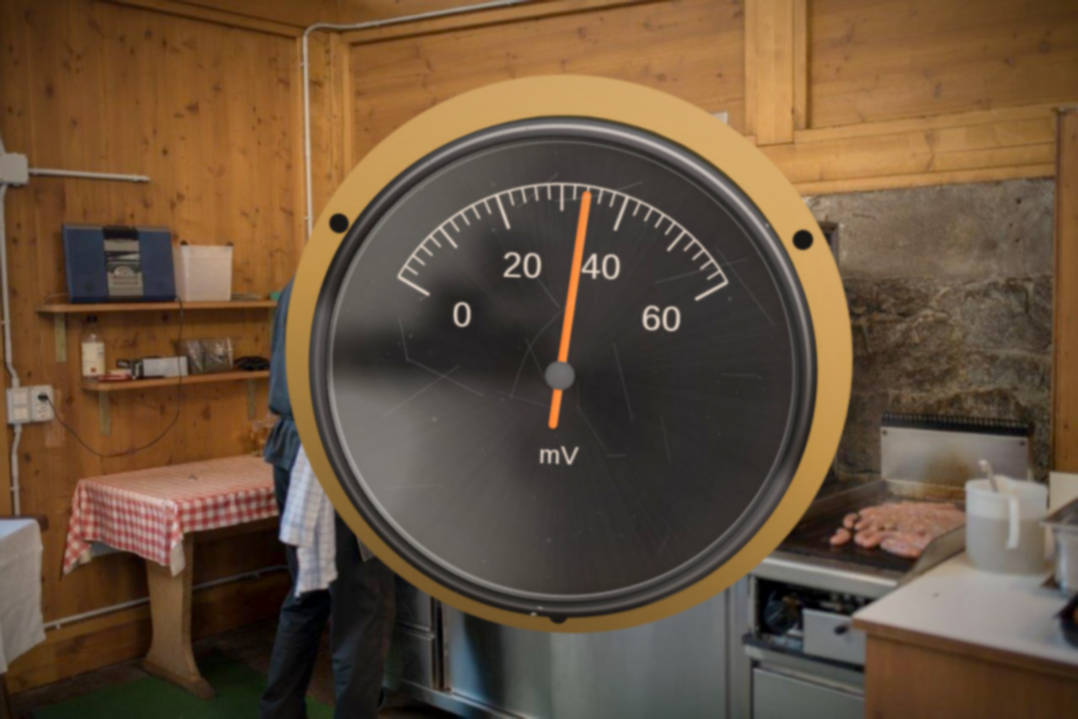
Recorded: 34 (mV)
